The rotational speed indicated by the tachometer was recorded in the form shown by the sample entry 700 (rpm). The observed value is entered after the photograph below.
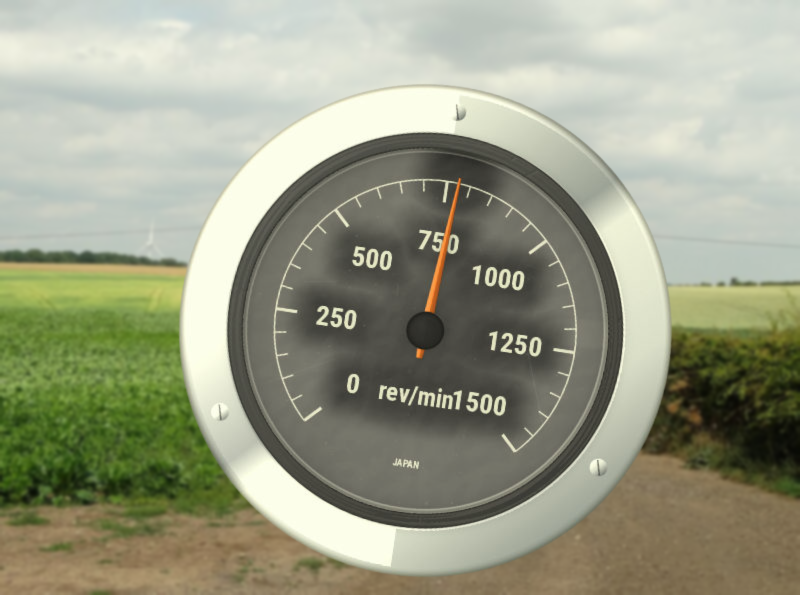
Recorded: 775 (rpm)
